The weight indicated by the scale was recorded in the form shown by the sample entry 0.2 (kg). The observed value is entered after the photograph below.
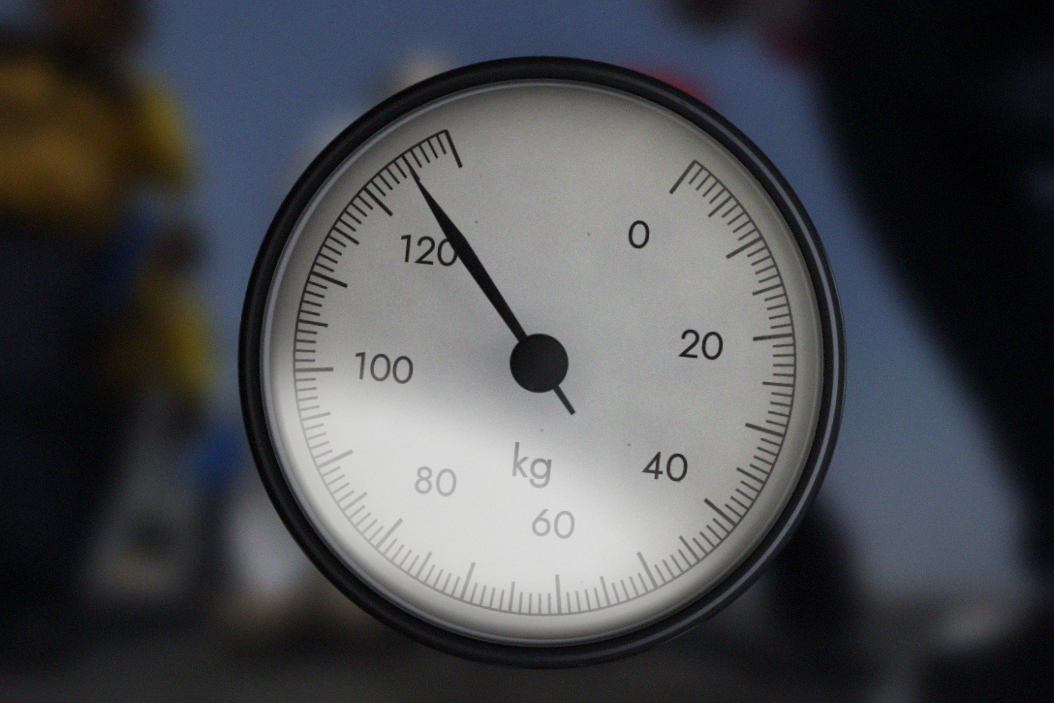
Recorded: 125 (kg)
